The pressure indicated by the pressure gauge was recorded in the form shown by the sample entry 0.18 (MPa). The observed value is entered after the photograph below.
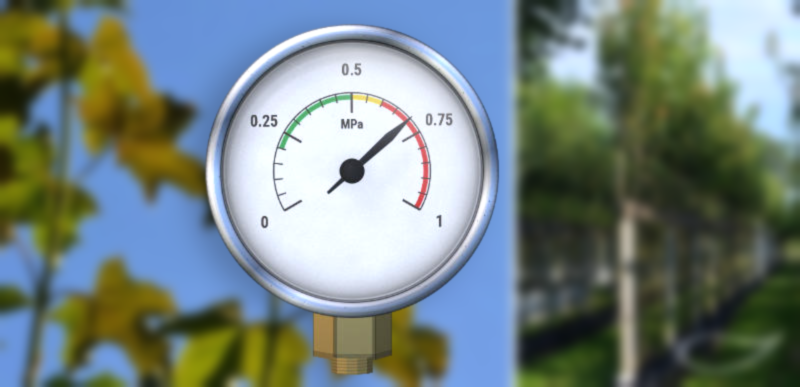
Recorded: 0.7 (MPa)
